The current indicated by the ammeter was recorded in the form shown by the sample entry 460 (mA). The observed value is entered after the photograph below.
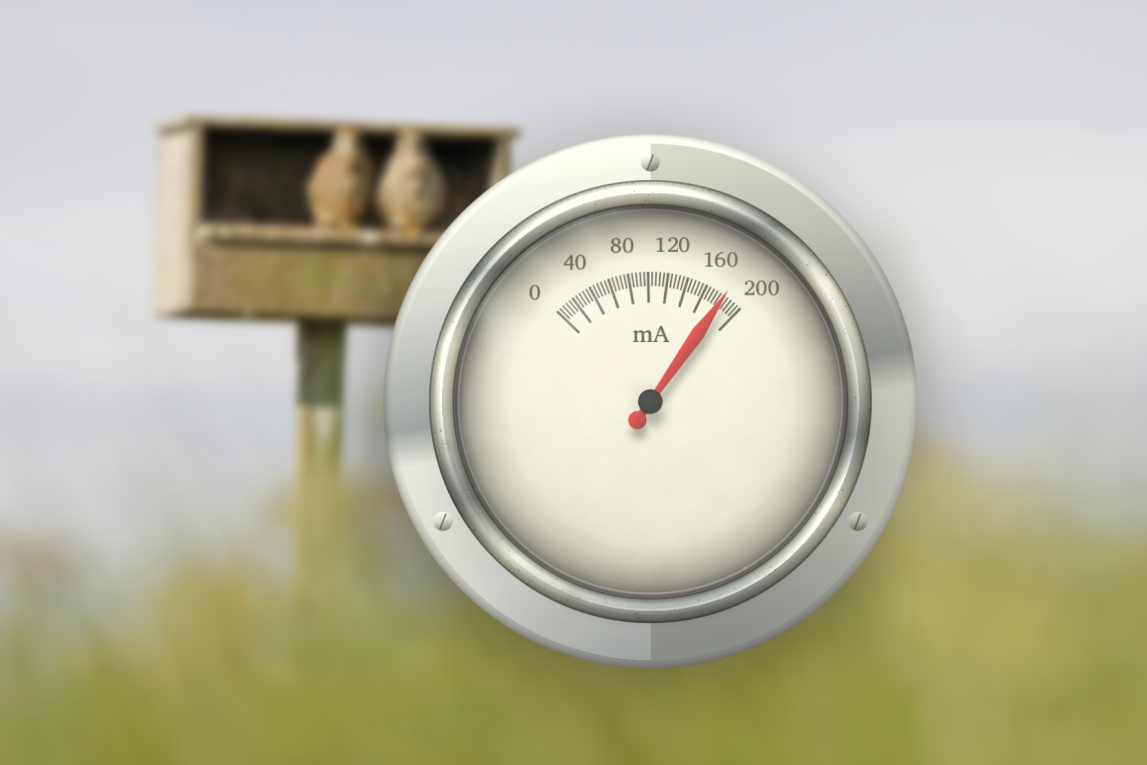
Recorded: 180 (mA)
